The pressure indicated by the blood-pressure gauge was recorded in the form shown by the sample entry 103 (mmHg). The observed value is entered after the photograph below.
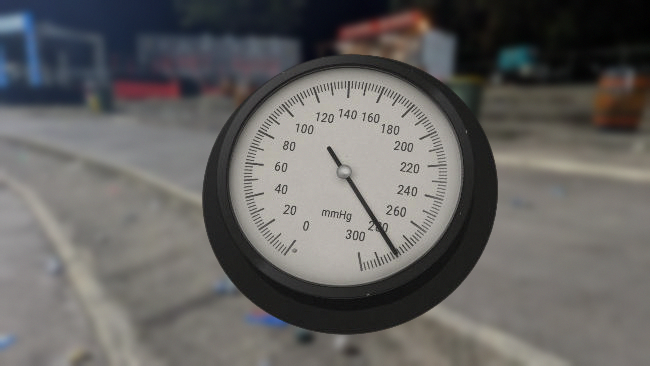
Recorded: 280 (mmHg)
